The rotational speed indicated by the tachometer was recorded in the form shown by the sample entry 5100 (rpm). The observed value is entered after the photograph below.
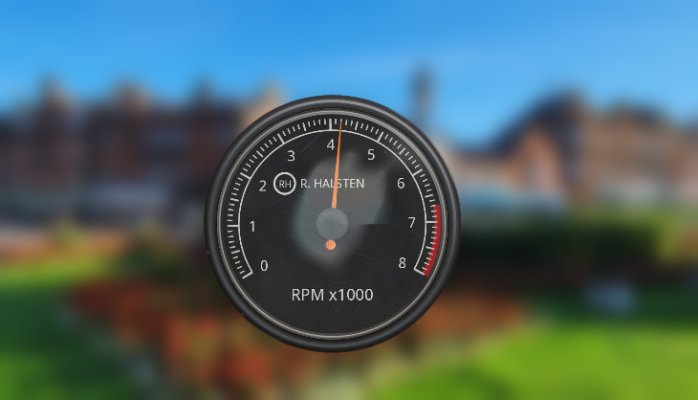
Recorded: 4200 (rpm)
